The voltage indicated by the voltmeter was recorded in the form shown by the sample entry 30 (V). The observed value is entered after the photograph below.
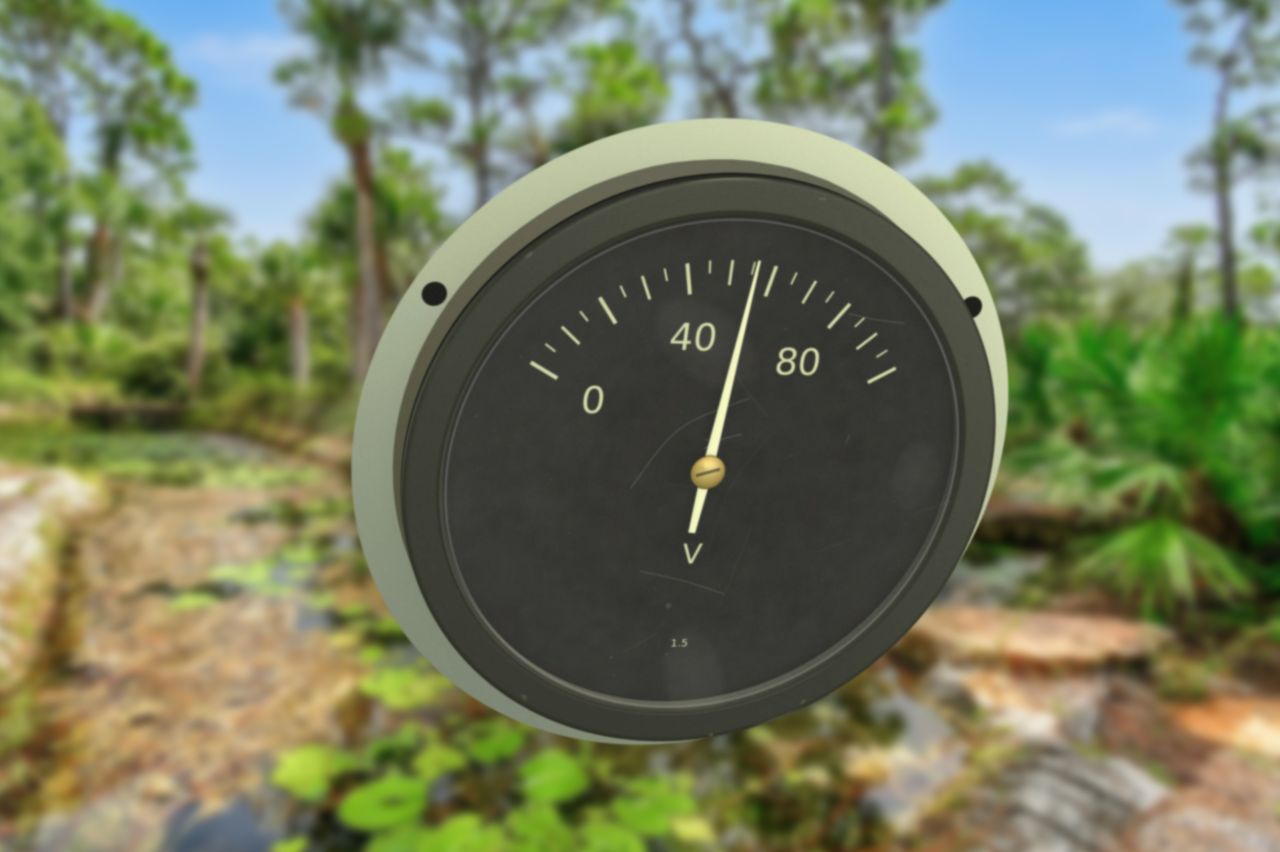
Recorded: 55 (V)
